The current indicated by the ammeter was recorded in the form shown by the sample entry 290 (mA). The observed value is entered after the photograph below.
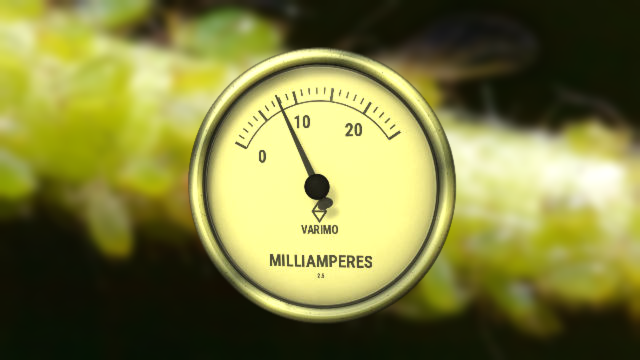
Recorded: 8 (mA)
